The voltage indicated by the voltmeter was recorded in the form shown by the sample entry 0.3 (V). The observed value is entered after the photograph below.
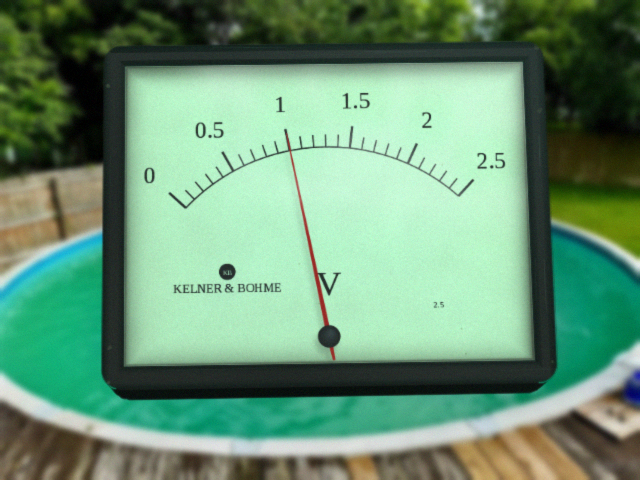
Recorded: 1 (V)
